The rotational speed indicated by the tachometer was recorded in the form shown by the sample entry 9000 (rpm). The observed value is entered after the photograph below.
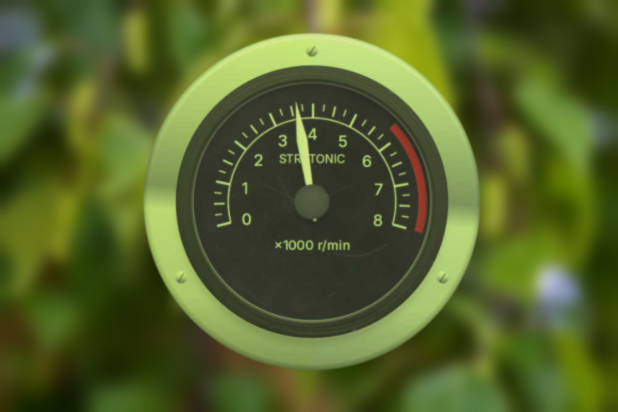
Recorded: 3625 (rpm)
